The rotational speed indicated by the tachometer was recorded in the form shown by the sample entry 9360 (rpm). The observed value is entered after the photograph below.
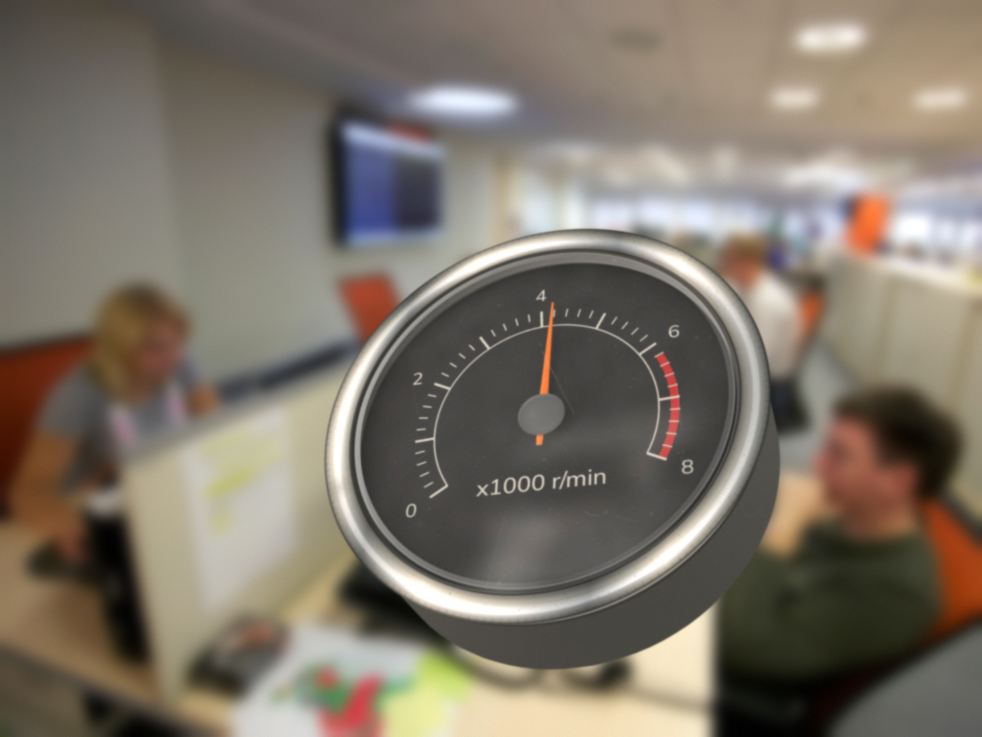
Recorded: 4200 (rpm)
